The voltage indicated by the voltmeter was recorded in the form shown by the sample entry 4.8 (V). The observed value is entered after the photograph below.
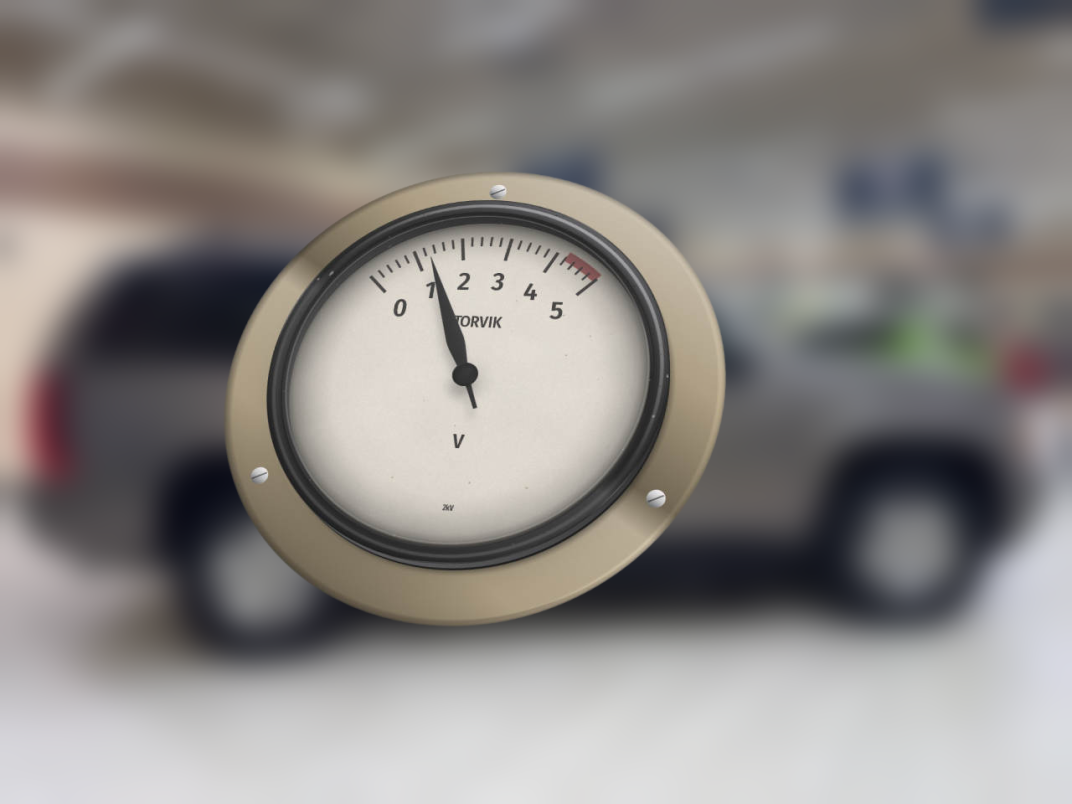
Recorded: 1.3 (V)
